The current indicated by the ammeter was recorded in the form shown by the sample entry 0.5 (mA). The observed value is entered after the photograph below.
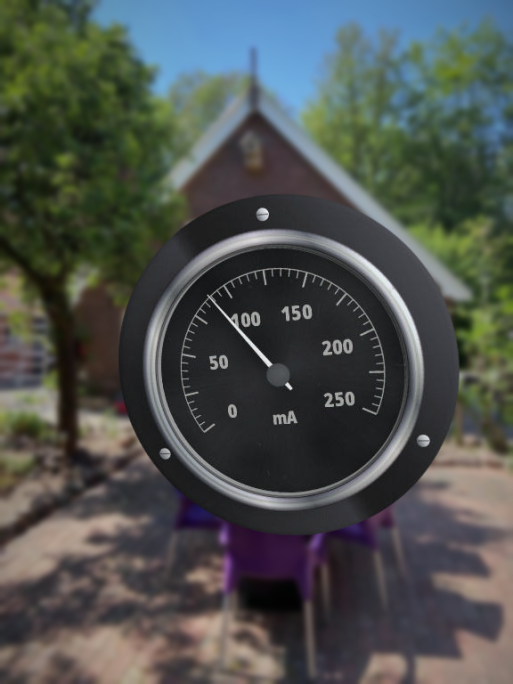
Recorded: 90 (mA)
